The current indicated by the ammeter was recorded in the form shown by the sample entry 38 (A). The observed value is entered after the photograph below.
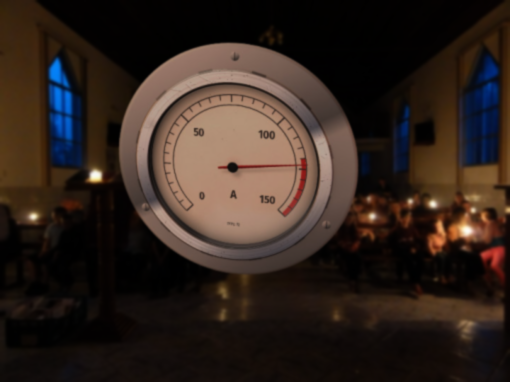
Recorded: 122.5 (A)
